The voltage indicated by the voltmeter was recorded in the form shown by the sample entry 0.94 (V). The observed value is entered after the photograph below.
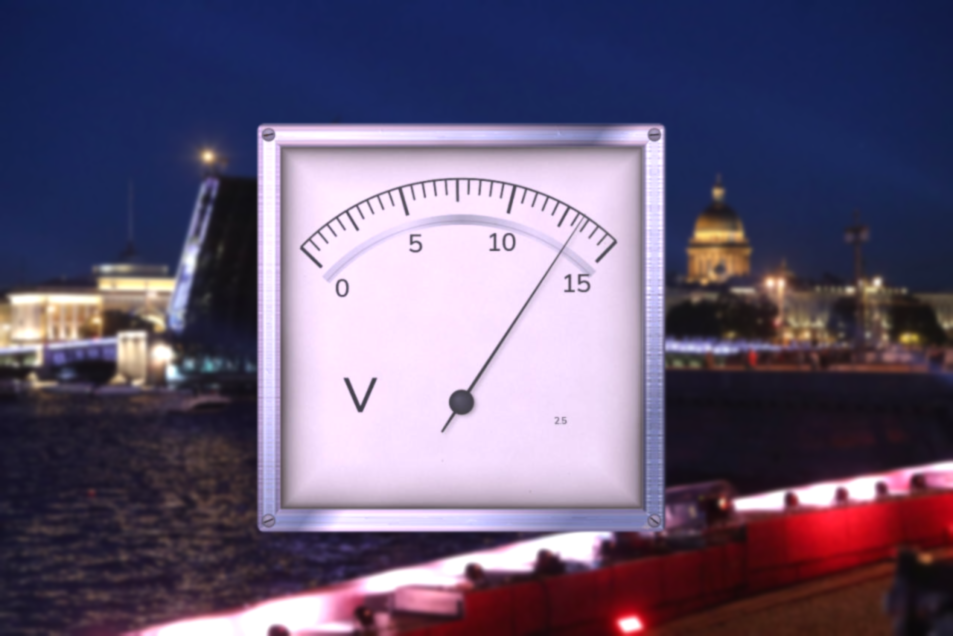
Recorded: 13.25 (V)
